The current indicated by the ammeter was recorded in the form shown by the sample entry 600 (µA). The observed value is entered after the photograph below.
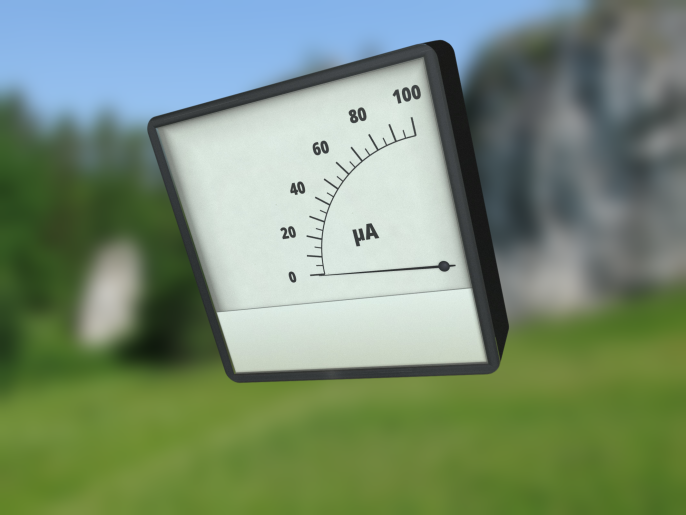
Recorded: 0 (µA)
